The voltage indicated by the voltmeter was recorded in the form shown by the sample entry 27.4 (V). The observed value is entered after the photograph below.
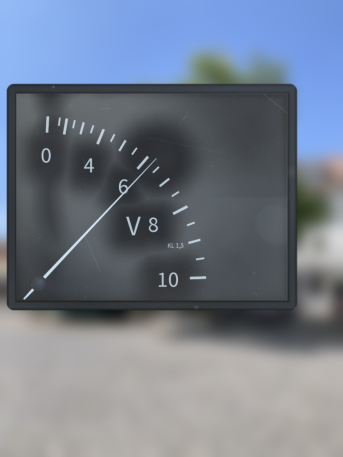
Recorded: 6.25 (V)
